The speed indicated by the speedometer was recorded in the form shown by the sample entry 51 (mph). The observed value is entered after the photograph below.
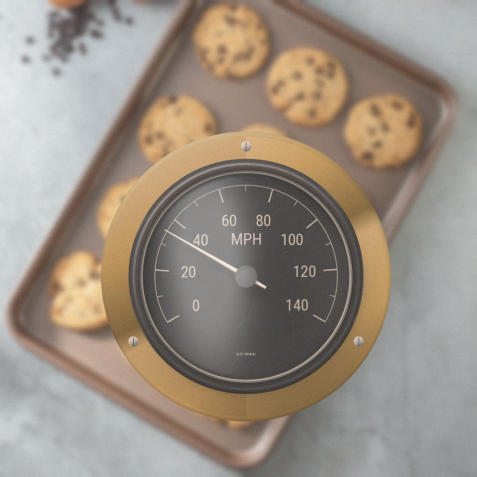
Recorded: 35 (mph)
